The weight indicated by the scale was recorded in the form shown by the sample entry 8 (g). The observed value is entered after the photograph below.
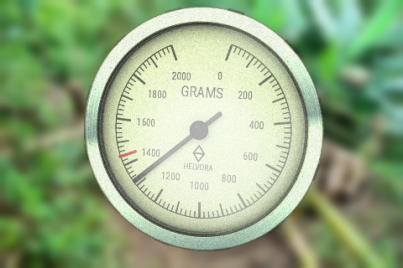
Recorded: 1320 (g)
